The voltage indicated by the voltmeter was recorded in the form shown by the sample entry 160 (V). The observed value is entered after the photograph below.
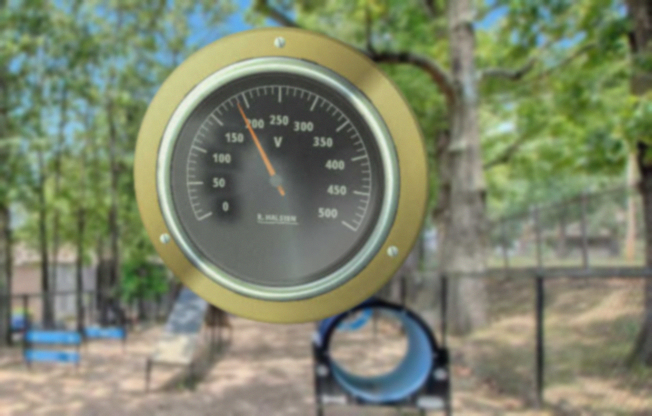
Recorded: 190 (V)
